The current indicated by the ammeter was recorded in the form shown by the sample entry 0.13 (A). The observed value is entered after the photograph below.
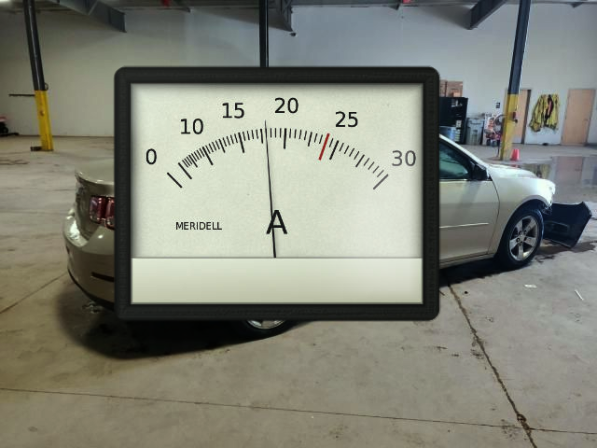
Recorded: 18 (A)
